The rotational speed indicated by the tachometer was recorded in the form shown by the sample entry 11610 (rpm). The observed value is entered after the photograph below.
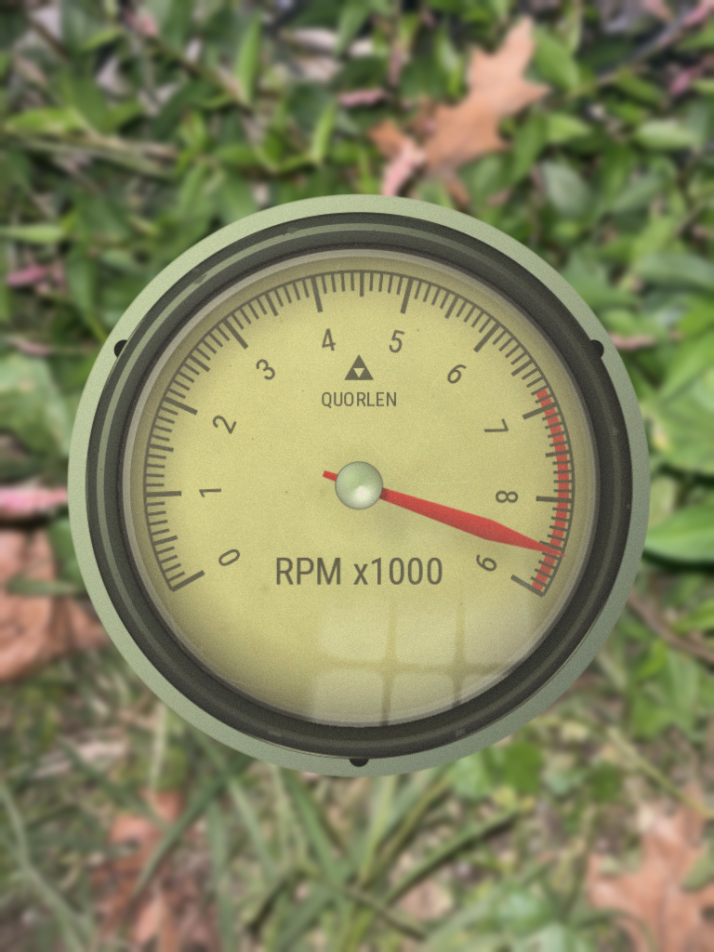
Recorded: 8550 (rpm)
